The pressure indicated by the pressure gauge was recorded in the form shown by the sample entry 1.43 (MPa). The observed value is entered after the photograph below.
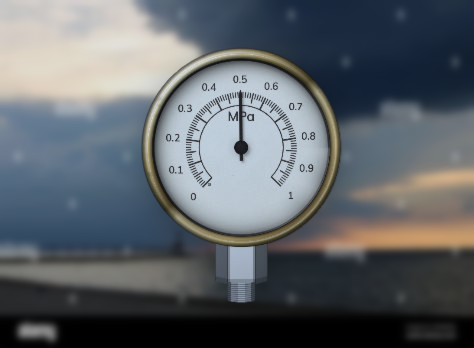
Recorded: 0.5 (MPa)
